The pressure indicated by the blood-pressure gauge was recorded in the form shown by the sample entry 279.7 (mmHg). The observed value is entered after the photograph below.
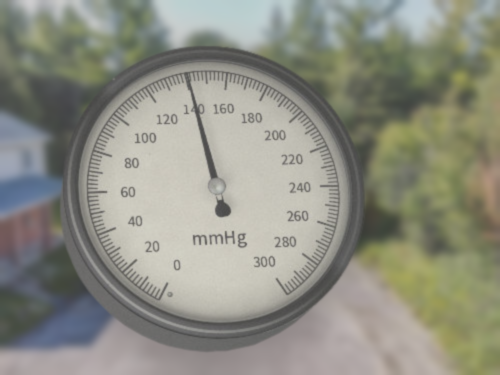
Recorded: 140 (mmHg)
